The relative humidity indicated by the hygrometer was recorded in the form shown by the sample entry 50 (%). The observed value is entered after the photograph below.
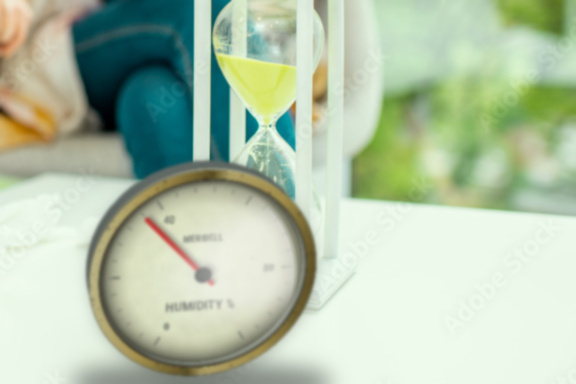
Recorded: 36 (%)
